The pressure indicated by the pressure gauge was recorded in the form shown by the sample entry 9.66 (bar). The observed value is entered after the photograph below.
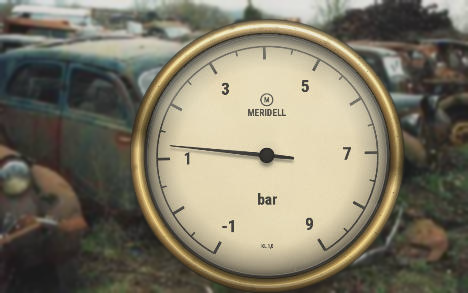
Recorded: 1.25 (bar)
